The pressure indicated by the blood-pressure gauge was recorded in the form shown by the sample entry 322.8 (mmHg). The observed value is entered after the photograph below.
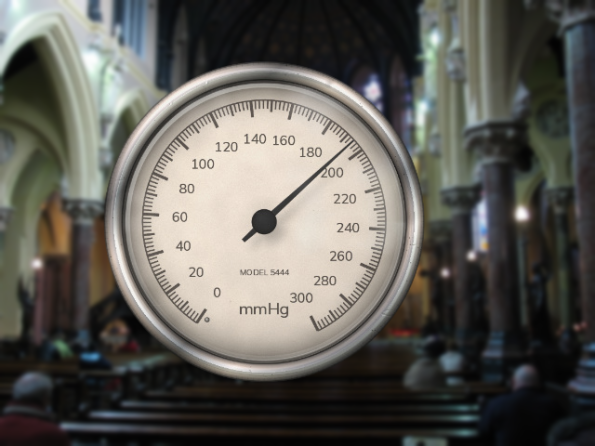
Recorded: 194 (mmHg)
